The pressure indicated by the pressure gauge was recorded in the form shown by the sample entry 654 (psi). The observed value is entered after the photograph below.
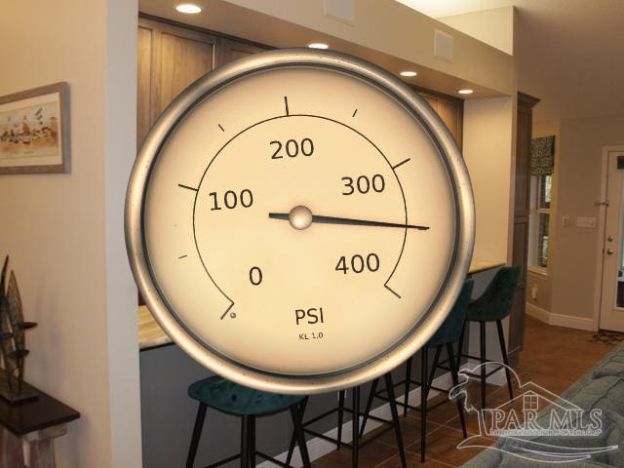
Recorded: 350 (psi)
